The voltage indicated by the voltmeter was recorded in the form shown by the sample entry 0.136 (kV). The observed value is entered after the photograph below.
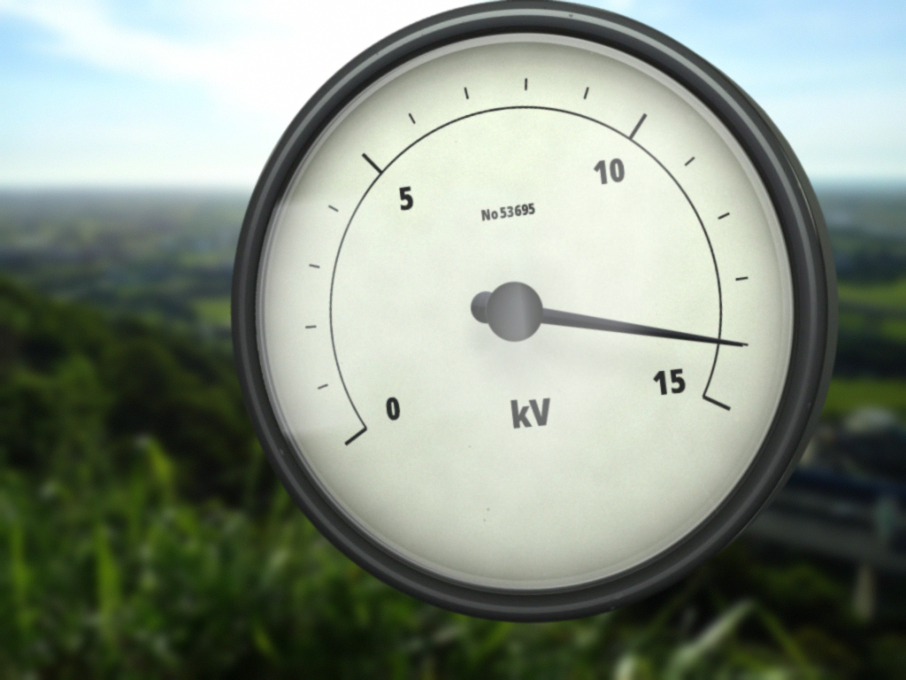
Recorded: 14 (kV)
